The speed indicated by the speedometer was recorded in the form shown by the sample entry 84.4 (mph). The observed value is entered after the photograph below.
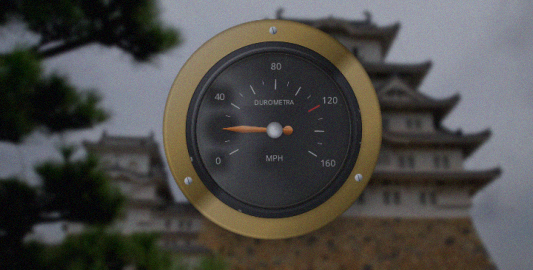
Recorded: 20 (mph)
